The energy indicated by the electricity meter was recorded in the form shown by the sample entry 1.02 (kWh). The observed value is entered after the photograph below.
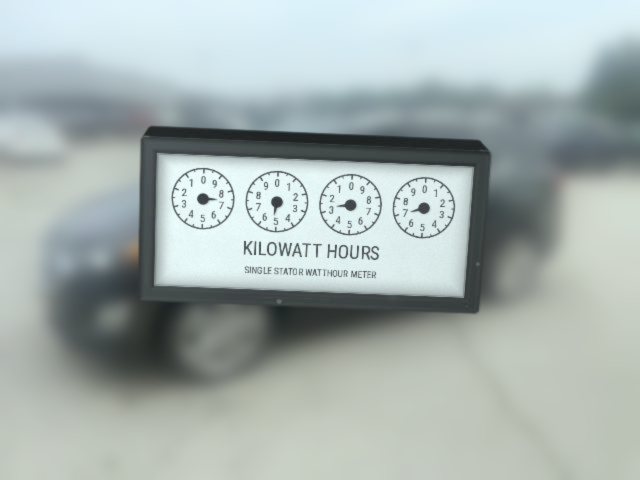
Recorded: 7527 (kWh)
